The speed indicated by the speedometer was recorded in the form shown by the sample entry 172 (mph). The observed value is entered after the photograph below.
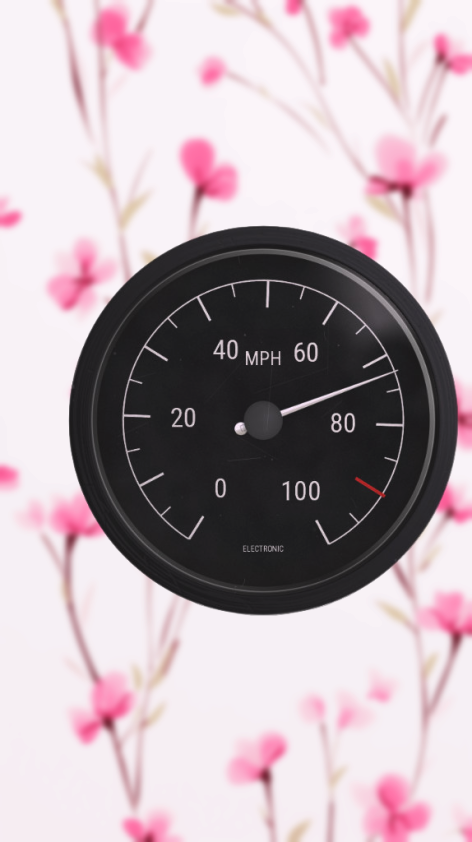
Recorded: 72.5 (mph)
